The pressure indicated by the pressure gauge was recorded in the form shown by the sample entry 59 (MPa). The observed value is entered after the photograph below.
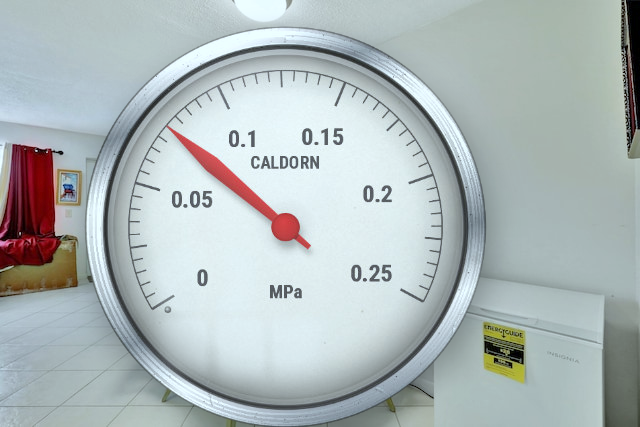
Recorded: 0.075 (MPa)
